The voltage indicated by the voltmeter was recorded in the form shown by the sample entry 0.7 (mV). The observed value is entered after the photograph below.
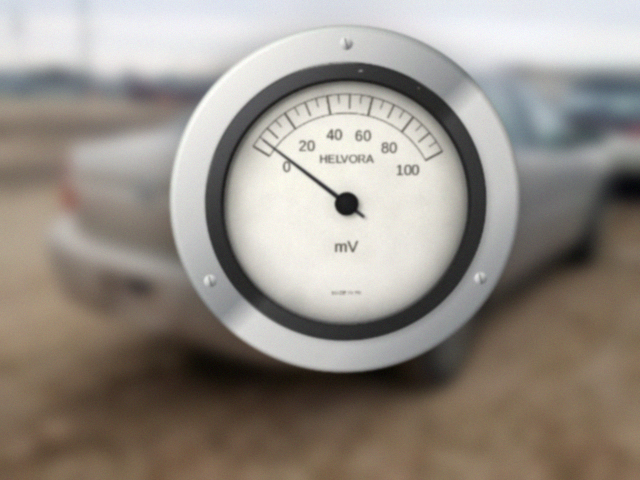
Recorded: 5 (mV)
